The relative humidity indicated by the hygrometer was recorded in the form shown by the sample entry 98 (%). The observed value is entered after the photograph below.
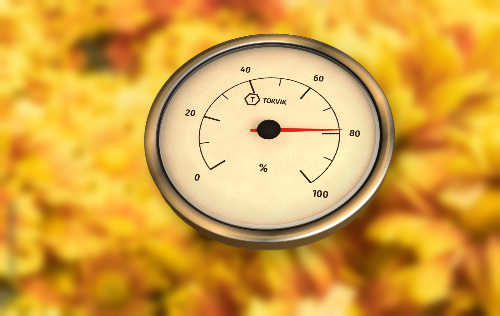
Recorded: 80 (%)
